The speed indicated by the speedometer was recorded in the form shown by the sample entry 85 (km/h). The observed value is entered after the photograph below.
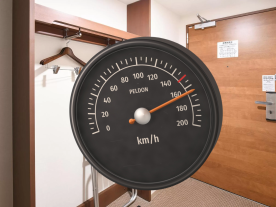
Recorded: 165 (km/h)
